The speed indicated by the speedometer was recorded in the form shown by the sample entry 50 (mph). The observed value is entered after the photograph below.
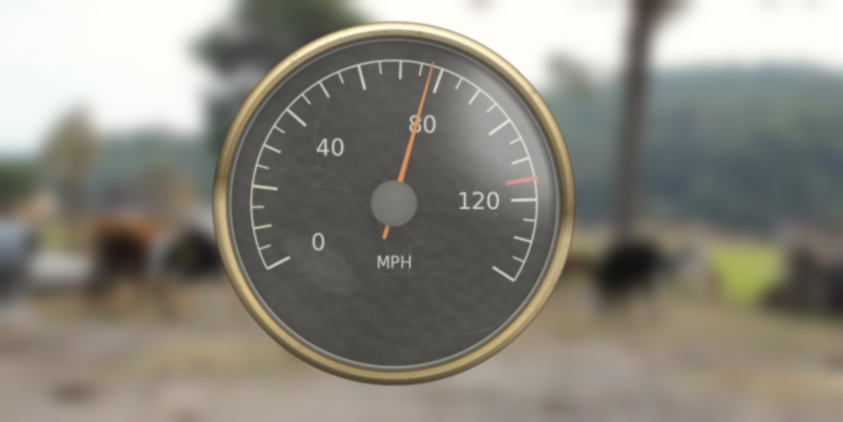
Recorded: 77.5 (mph)
